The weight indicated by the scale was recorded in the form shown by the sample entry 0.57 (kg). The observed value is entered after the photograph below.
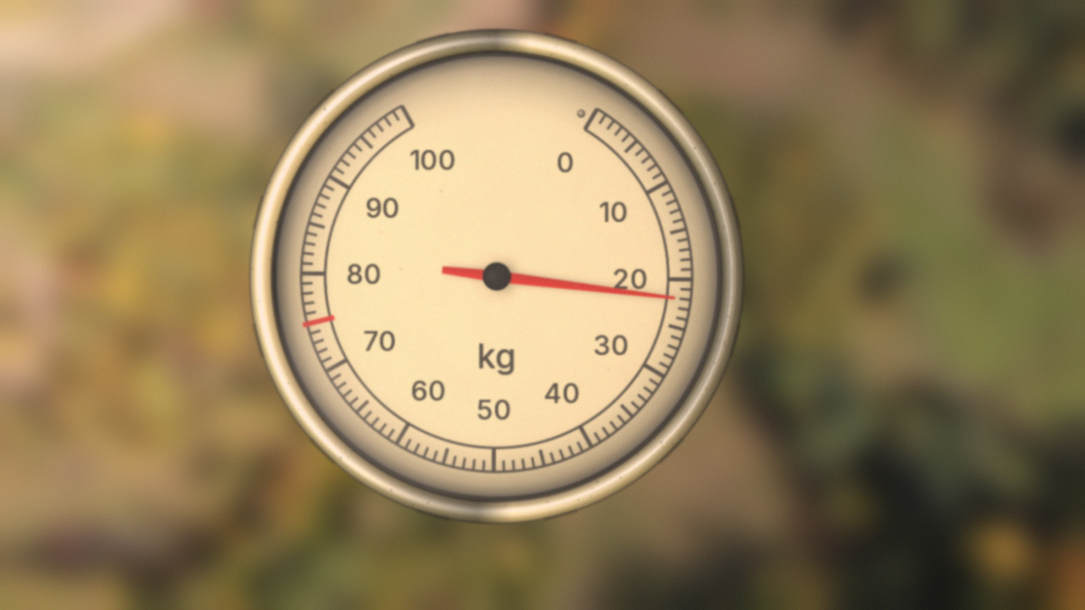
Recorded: 22 (kg)
